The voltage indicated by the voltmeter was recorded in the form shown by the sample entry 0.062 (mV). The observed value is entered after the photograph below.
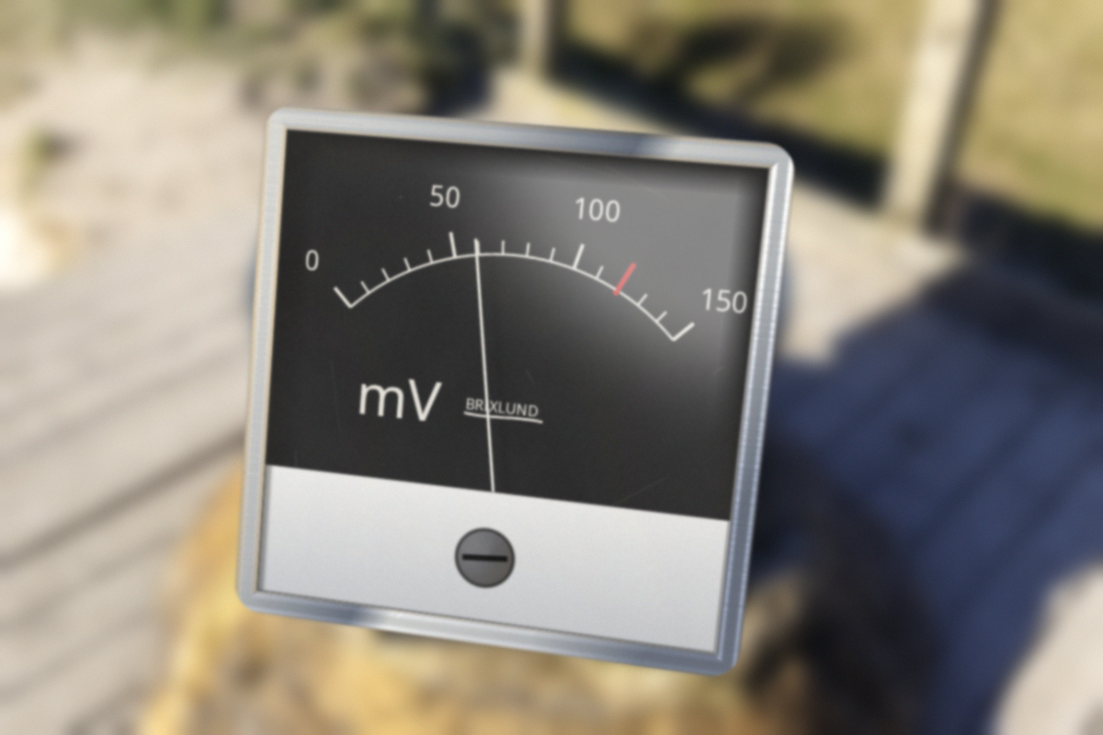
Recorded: 60 (mV)
